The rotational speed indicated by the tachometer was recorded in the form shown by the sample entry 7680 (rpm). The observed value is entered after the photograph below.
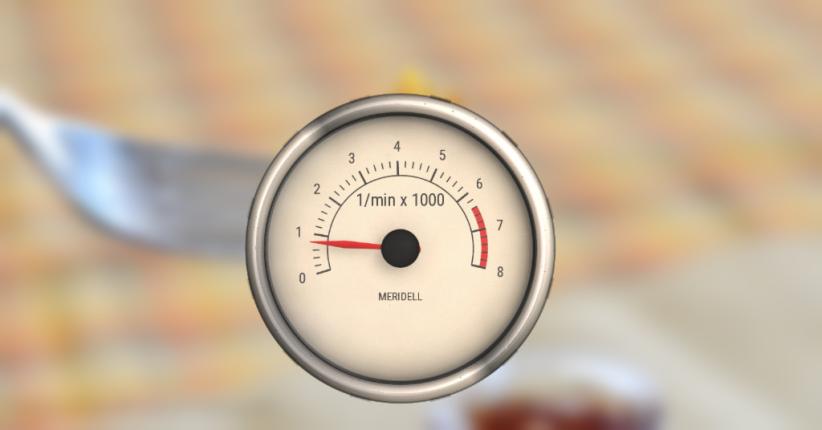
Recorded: 800 (rpm)
